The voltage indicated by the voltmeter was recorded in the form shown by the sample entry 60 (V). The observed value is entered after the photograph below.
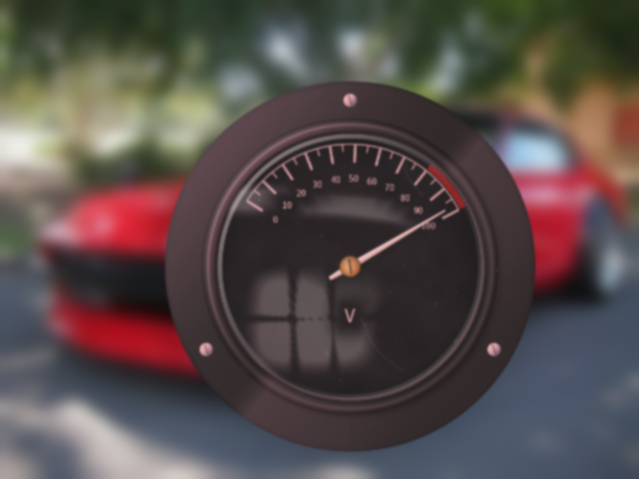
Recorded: 97.5 (V)
